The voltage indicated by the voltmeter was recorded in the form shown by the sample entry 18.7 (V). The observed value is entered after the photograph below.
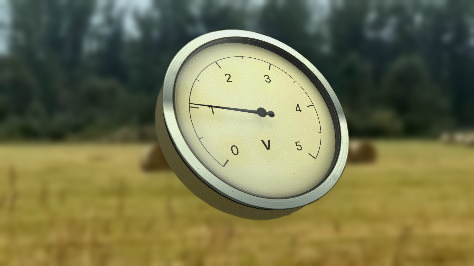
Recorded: 1 (V)
